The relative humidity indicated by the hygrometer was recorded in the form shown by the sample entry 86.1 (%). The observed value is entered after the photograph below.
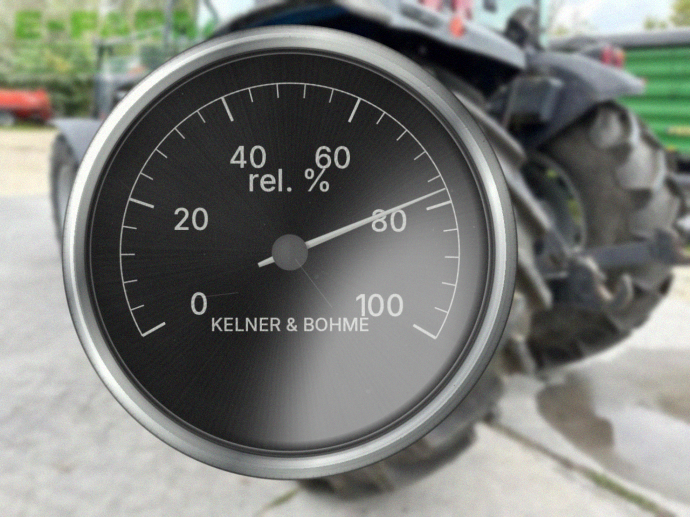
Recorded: 78 (%)
